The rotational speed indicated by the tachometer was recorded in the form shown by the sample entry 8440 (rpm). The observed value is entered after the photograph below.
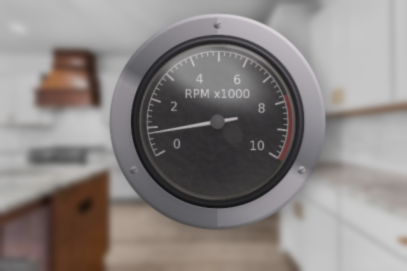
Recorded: 800 (rpm)
